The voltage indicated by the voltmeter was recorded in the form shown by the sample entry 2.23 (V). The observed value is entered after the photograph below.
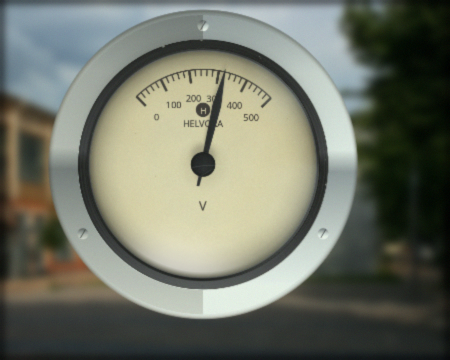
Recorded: 320 (V)
